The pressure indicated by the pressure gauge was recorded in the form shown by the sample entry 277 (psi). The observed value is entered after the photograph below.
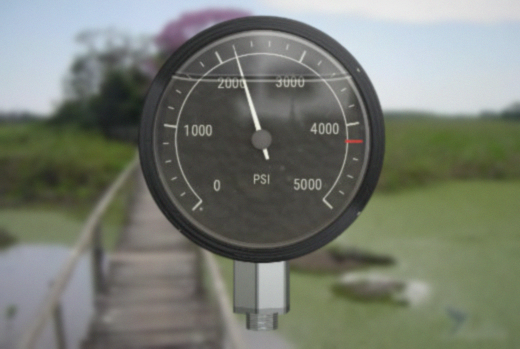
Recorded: 2200 (psi)
